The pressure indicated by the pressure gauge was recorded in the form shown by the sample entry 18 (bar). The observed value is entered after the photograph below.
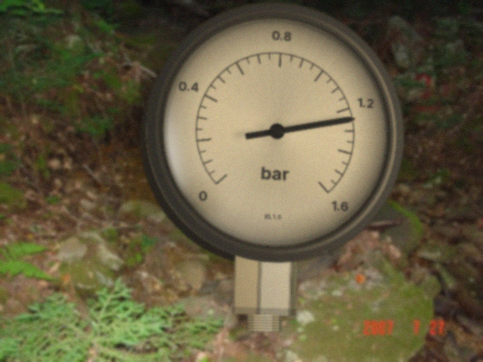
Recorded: 1.25 (bar)
